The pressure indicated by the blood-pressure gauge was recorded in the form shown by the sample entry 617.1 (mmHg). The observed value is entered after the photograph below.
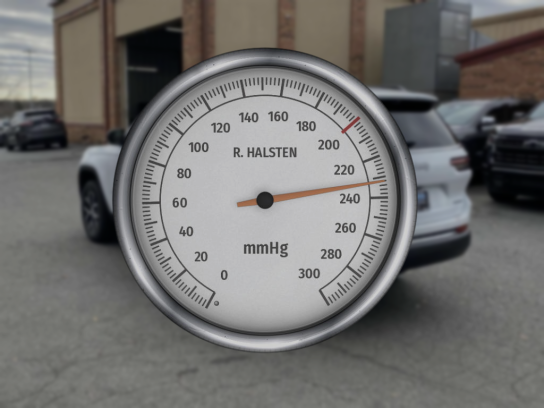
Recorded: 232 (mmHg)
